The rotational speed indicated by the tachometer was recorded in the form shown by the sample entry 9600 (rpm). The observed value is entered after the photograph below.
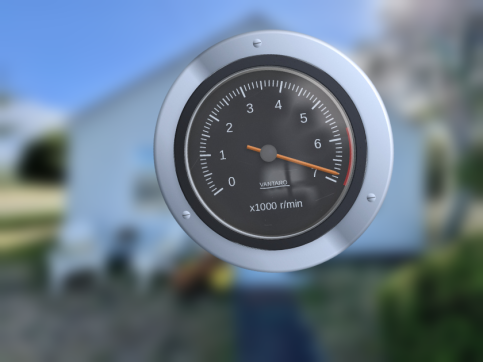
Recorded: 6800 (rpm)
